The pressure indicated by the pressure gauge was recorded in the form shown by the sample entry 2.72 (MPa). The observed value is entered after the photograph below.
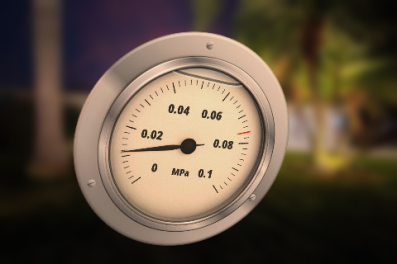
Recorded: 0.012 (MPa)
